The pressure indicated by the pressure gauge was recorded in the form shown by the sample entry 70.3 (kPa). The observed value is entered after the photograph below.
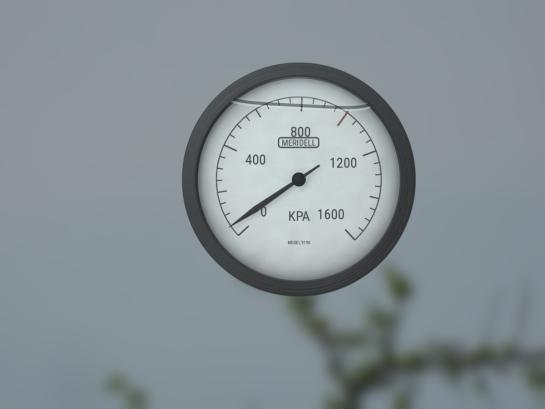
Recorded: 50 (kPa)
